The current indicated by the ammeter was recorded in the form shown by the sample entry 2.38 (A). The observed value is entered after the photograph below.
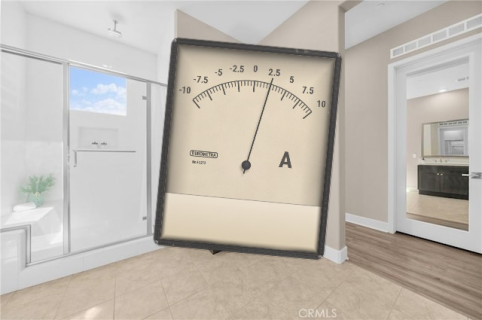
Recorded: 2.5 (A)
